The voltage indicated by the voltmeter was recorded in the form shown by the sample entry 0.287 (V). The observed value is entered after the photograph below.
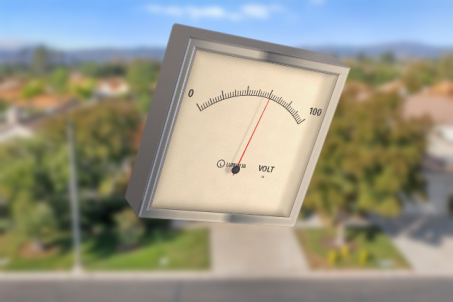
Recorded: 60 (V)
